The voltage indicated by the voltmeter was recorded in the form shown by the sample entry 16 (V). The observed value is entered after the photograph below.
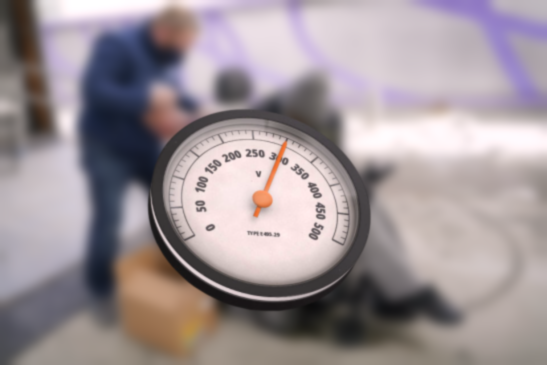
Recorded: 300 (V)
